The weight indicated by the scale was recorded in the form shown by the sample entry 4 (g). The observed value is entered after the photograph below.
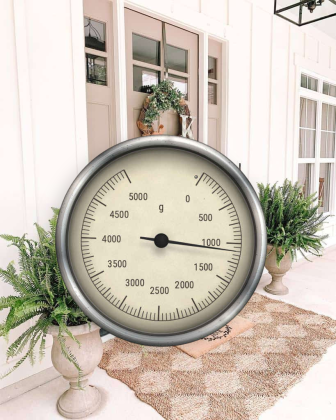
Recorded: 1100 (g)
